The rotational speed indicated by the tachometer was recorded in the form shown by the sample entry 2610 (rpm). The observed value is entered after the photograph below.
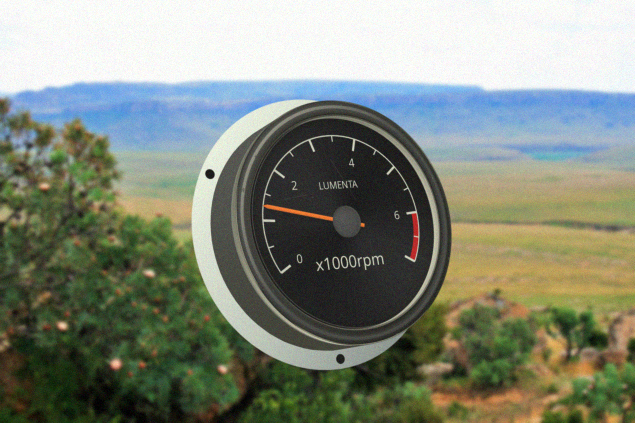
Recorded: 1250 (rpm)
